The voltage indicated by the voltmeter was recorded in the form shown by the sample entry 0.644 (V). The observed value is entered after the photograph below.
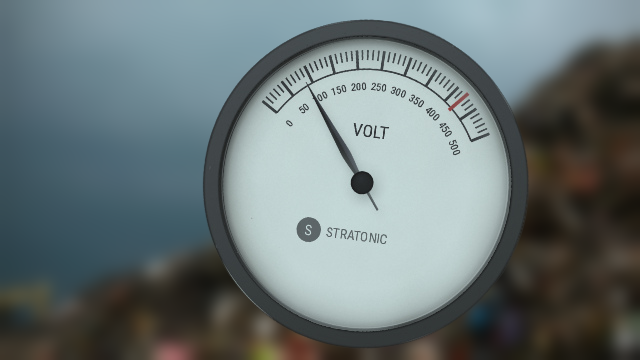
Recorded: 90 (V)
